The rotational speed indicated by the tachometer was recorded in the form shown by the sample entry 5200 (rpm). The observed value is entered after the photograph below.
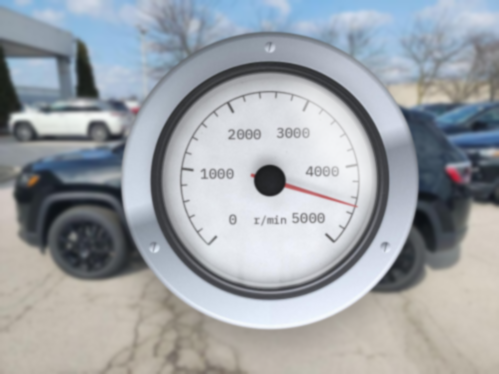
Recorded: 4500 (rpm)
